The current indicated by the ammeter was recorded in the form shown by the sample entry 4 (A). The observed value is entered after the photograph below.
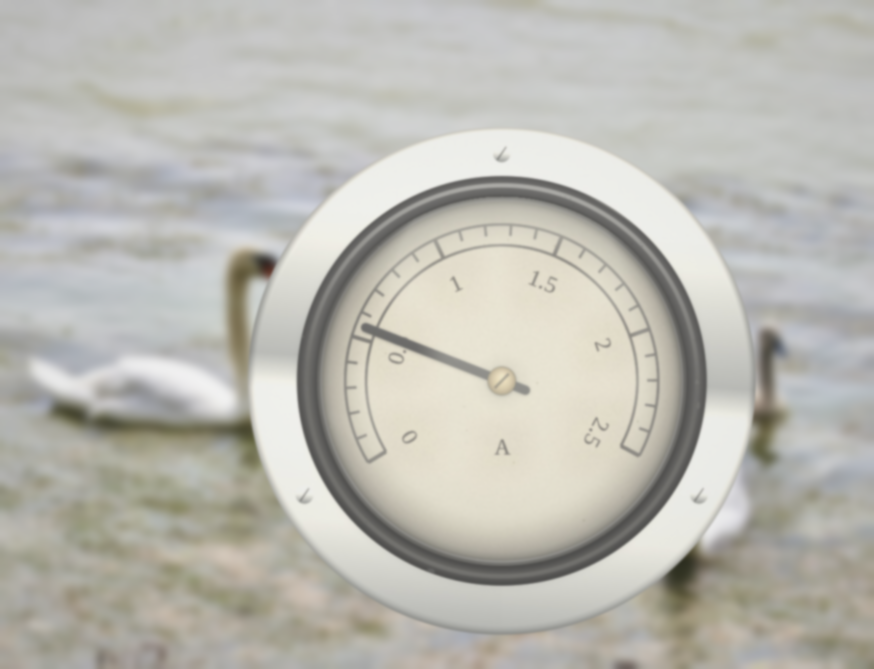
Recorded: 0.55 (A)
